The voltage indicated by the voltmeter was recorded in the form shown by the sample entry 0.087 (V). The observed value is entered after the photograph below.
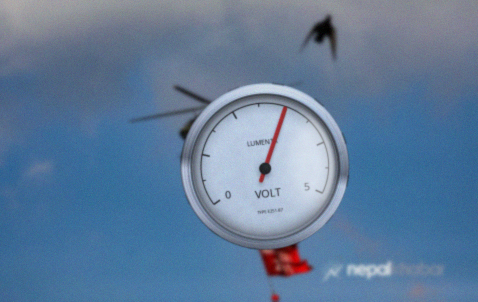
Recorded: 3 (V)
